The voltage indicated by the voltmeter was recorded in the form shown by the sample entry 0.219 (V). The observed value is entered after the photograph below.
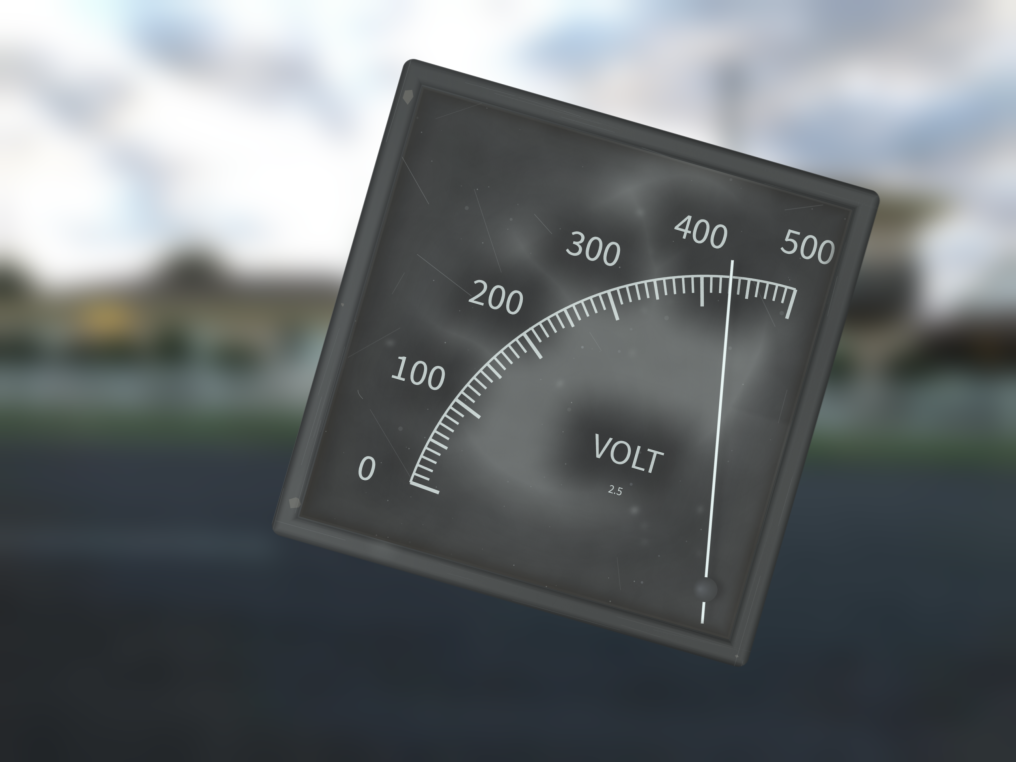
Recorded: 430 (V)
